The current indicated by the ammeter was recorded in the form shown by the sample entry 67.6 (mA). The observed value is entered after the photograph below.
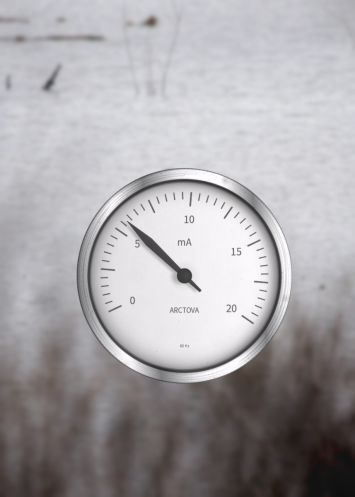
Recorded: 5.75 (mA)
